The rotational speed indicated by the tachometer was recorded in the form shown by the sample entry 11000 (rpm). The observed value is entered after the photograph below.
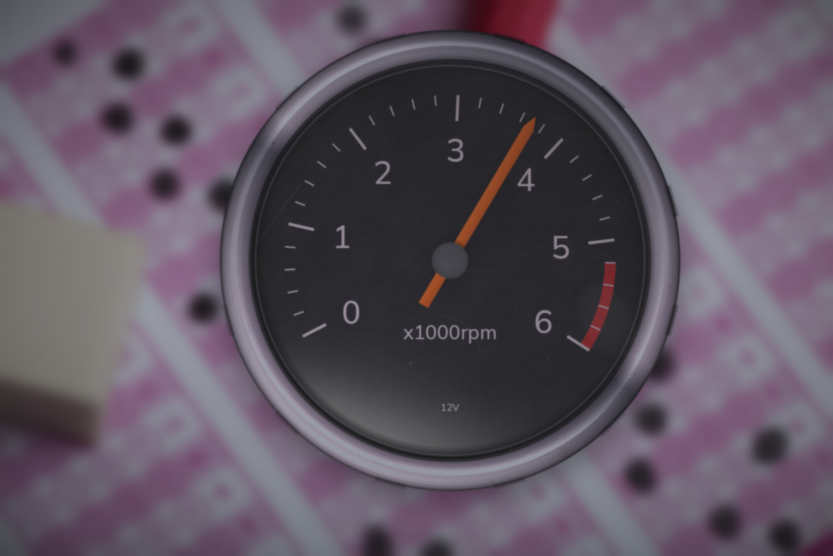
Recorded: 3700 (rpm)
